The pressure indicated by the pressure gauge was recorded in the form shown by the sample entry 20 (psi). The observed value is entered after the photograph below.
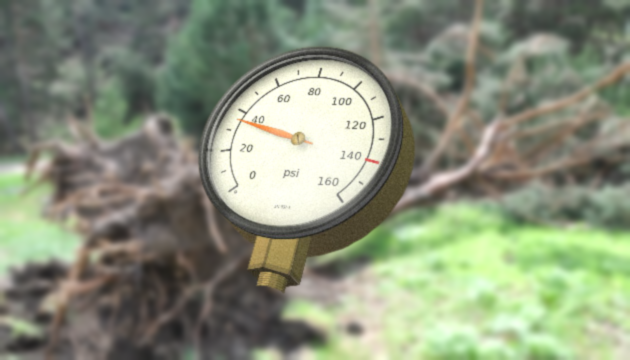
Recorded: 35 (psi)
